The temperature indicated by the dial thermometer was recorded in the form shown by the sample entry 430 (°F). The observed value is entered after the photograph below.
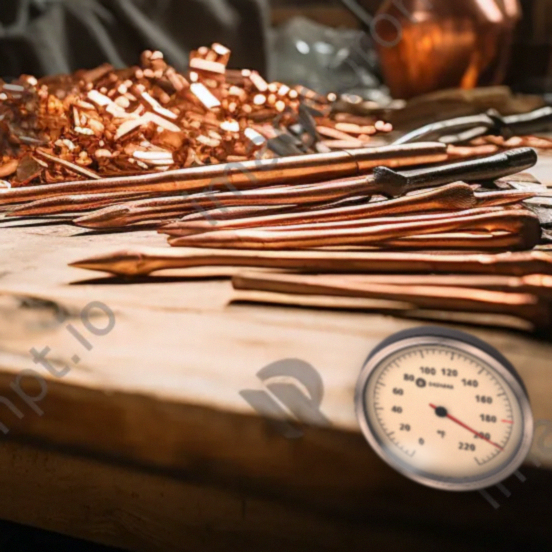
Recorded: 200 (°F)
